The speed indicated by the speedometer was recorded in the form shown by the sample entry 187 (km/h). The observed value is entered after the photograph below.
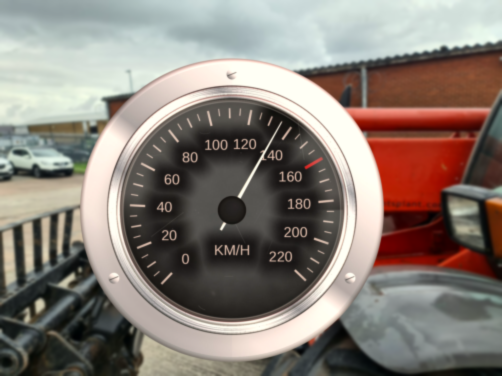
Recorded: 135 (km/h)
